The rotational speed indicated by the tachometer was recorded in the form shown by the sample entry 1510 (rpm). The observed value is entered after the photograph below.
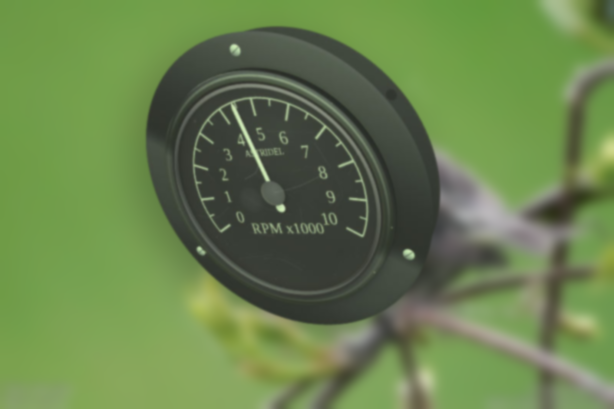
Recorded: 4500 (rpm)
